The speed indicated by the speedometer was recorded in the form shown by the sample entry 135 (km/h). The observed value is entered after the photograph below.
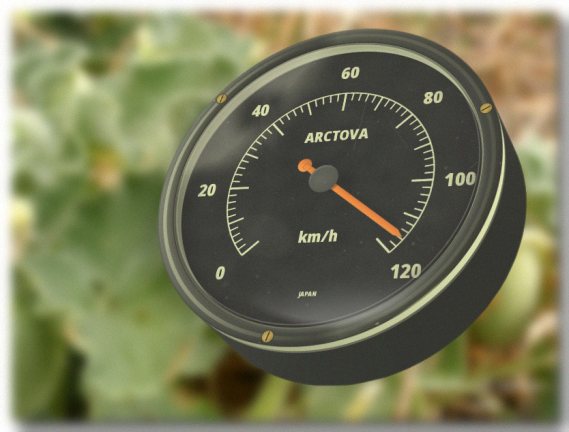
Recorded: 116 (km/h)
